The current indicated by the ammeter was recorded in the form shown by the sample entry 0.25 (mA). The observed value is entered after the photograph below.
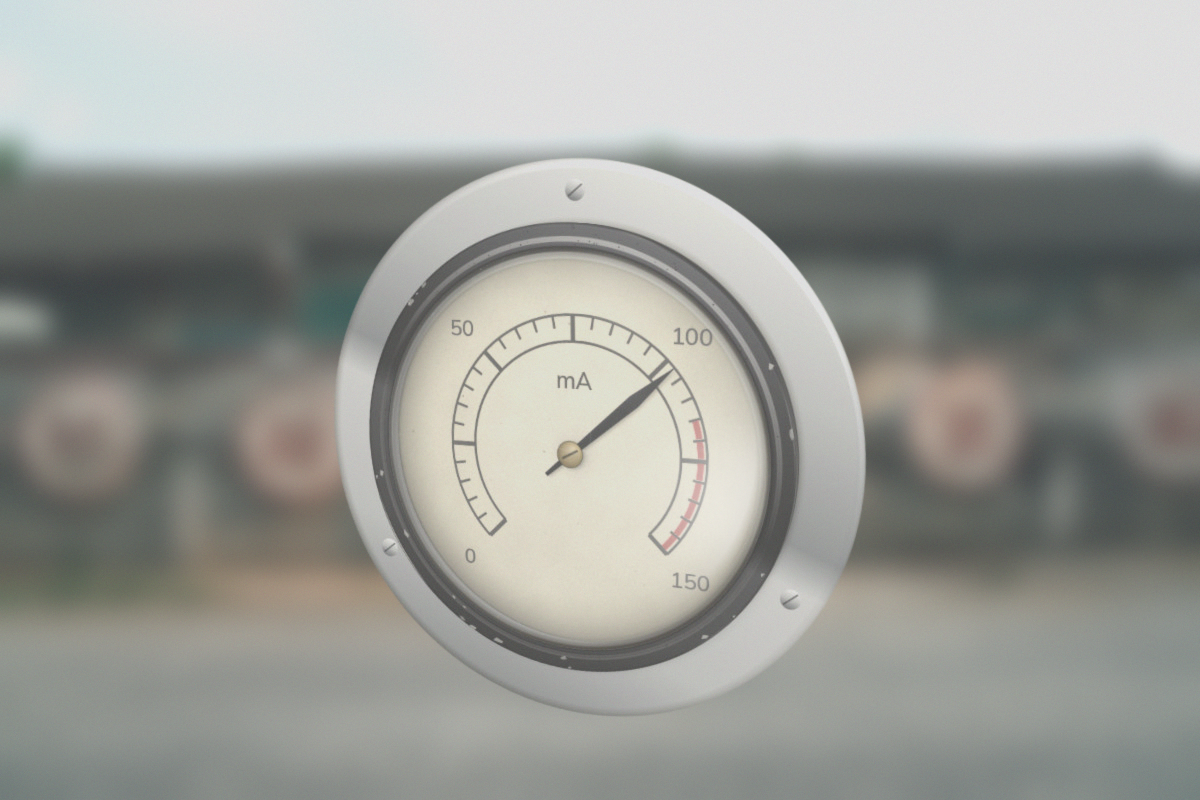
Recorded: 102.5 (mA)
